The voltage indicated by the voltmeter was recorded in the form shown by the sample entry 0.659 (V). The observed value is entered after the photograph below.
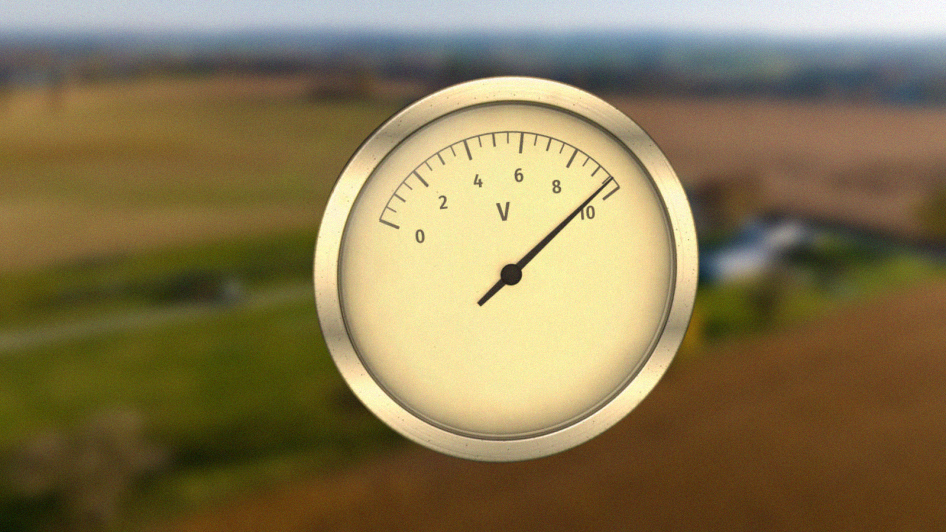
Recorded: 9.5 (V)
